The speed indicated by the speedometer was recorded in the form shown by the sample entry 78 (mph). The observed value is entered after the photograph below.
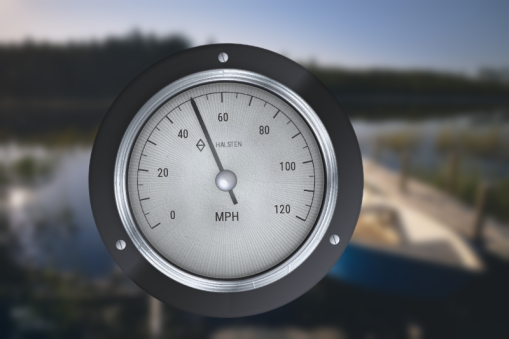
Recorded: 50 (mph)
